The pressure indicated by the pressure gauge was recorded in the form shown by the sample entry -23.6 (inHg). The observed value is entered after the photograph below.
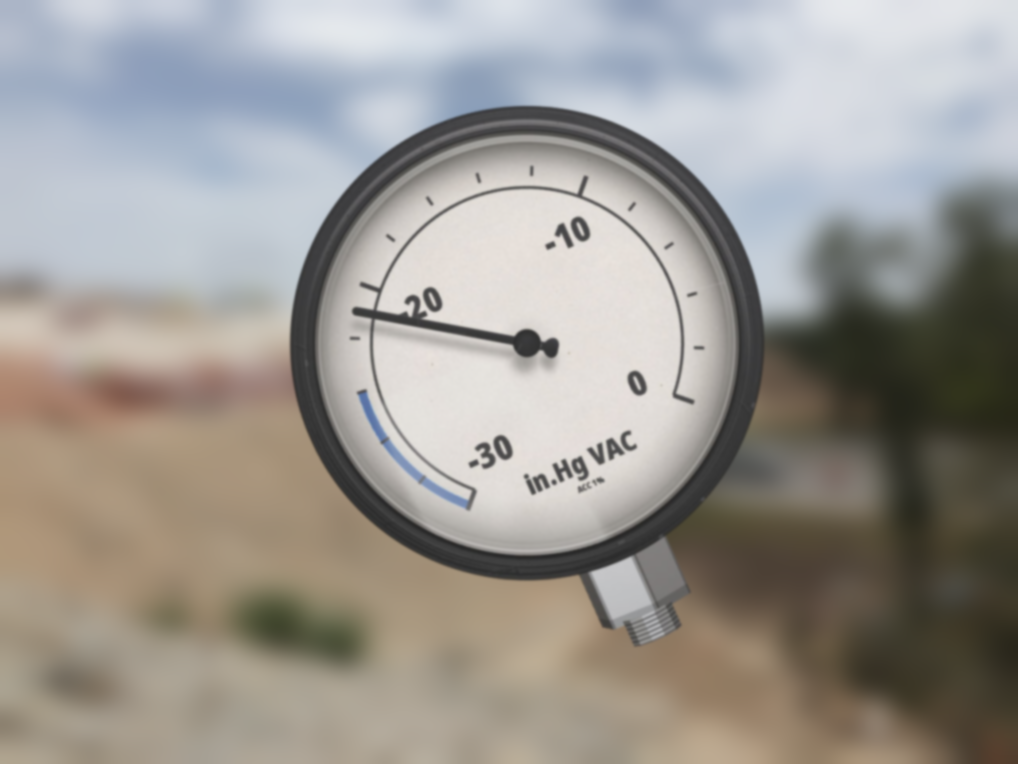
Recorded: -21 (inHg)
